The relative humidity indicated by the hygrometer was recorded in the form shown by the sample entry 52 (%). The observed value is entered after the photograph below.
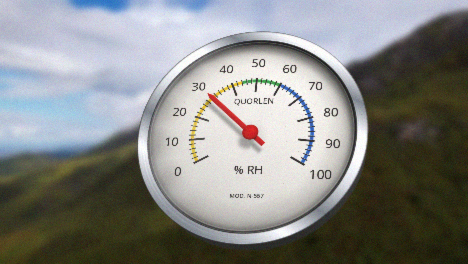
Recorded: 30 (%)
